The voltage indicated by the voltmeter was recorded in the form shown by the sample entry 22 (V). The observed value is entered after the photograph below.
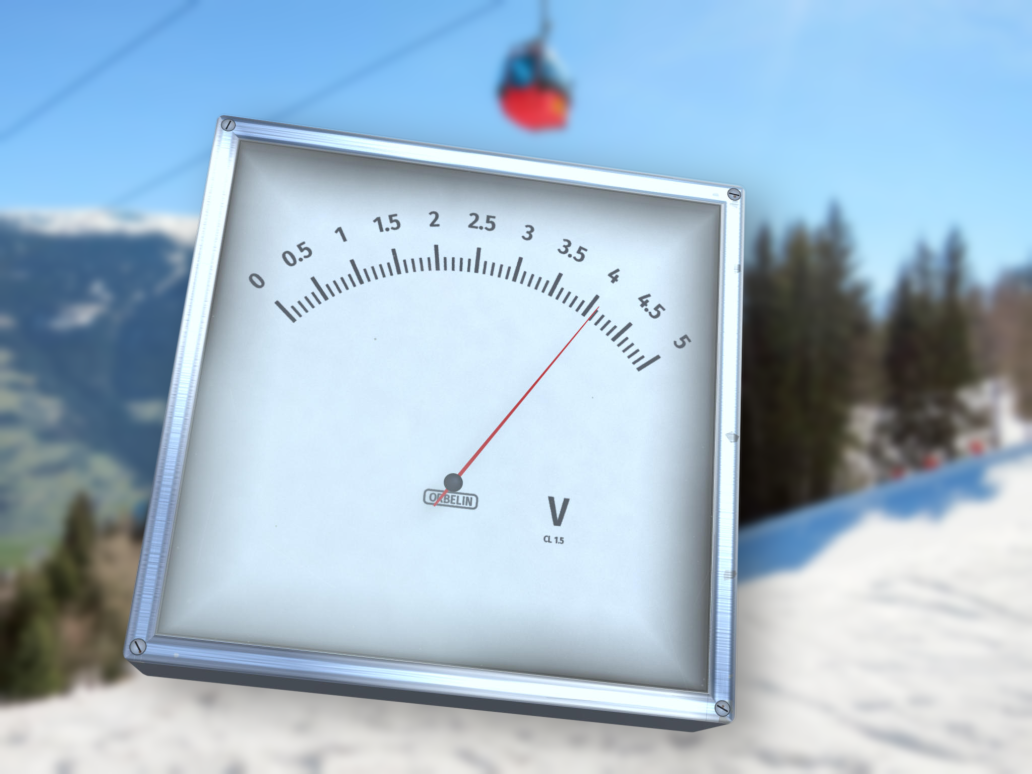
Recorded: 4.1 (V)
